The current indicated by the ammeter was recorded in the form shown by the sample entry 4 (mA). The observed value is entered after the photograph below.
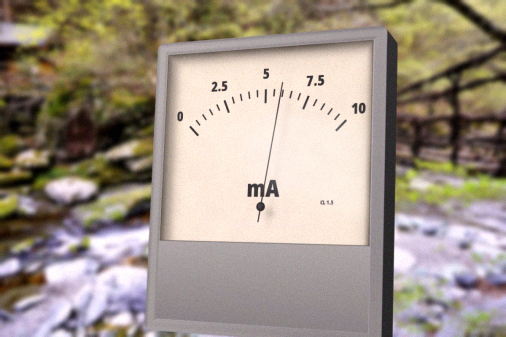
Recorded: 6 (mA)
